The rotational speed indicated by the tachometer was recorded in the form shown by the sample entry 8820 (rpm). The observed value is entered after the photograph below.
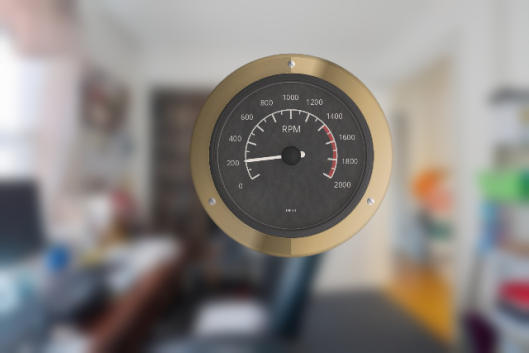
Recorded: 200 (rpm)
